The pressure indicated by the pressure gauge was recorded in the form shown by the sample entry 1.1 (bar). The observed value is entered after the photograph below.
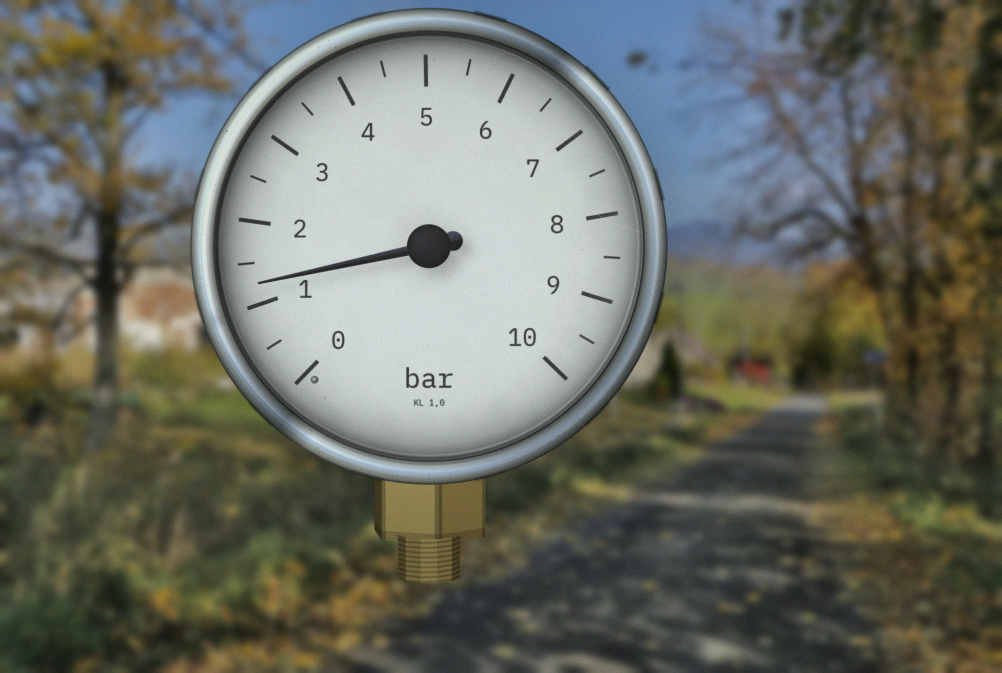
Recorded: 1.25 (bar)
